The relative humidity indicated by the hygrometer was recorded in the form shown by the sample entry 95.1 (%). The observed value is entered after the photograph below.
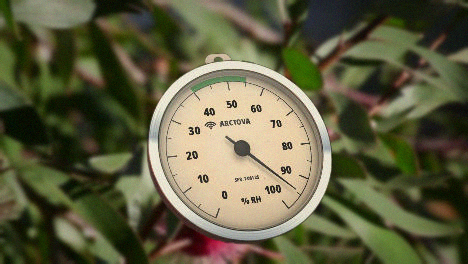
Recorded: 95 (%)
